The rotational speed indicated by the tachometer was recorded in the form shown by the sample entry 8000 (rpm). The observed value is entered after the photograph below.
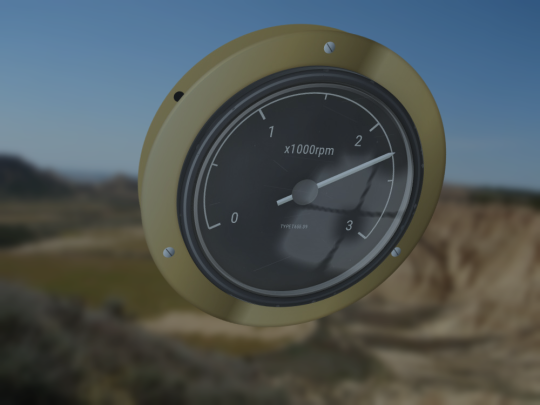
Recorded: 2250 (rpm)
